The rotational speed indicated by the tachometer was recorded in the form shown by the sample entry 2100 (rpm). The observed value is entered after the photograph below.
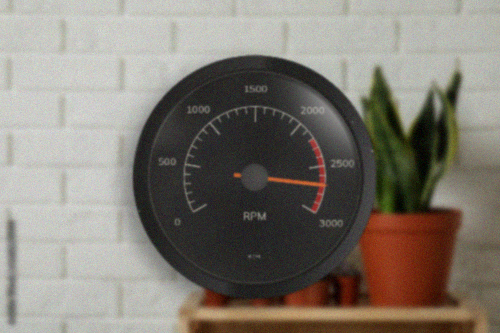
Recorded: 2700 (rpm)
